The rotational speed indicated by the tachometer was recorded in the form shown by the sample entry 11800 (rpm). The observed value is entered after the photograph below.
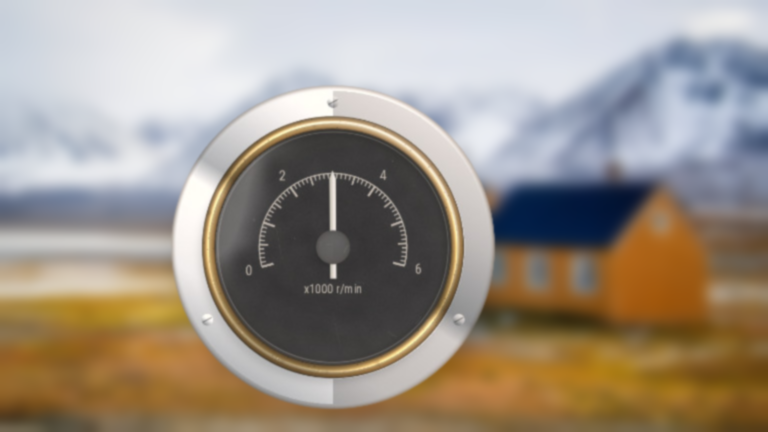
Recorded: 3000 (rpm)
